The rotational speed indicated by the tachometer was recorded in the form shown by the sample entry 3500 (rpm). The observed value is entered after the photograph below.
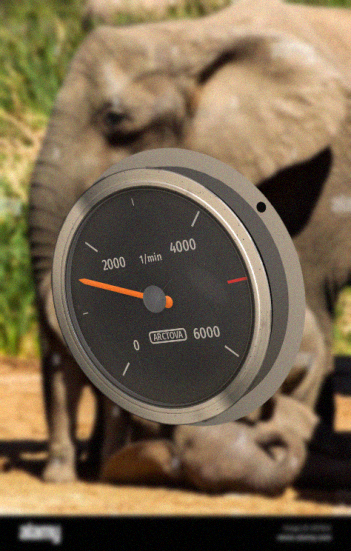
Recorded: 1500 (rpm)
